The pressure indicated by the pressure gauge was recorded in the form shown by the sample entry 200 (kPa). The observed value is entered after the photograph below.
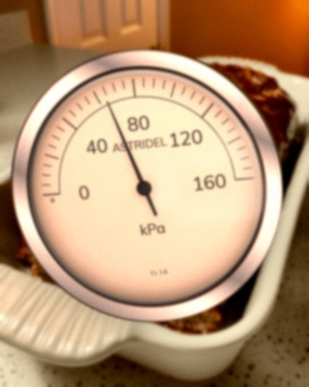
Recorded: 65 (kPa)
